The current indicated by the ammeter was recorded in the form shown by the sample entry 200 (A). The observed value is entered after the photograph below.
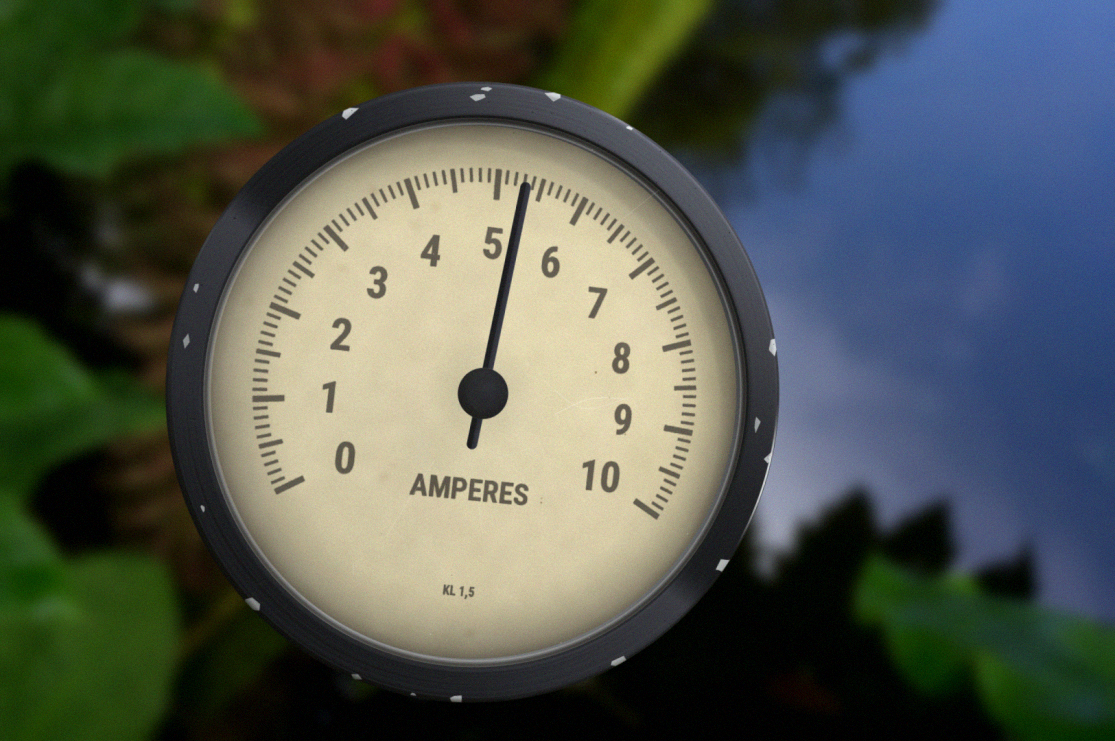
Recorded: 5.3 (A)
